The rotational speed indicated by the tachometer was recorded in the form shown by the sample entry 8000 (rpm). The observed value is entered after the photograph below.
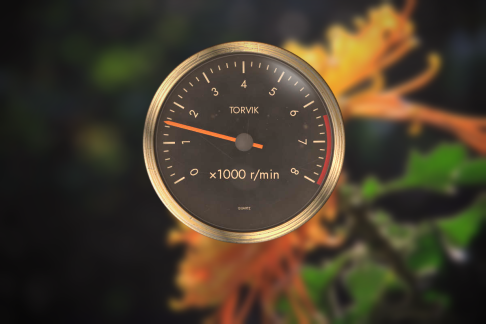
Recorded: 1500 (rpm)
